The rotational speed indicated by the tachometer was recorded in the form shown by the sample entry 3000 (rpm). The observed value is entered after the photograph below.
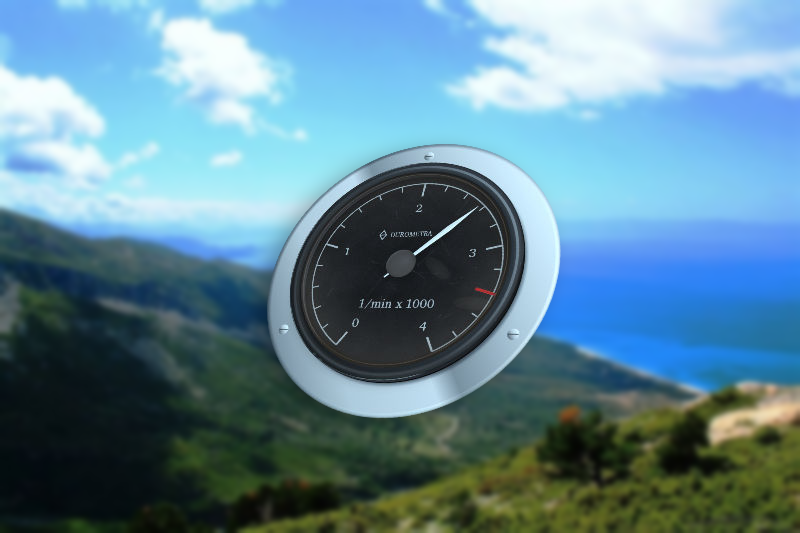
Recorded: 2600 (rpm)
